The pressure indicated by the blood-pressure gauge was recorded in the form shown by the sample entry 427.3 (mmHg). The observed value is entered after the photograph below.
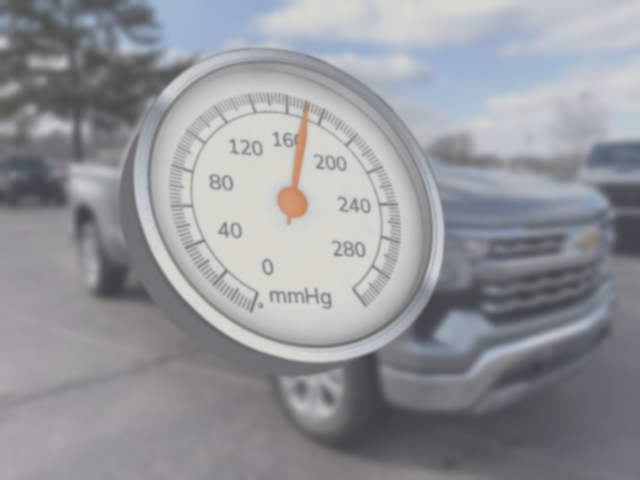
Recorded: 170 (mmHg)
